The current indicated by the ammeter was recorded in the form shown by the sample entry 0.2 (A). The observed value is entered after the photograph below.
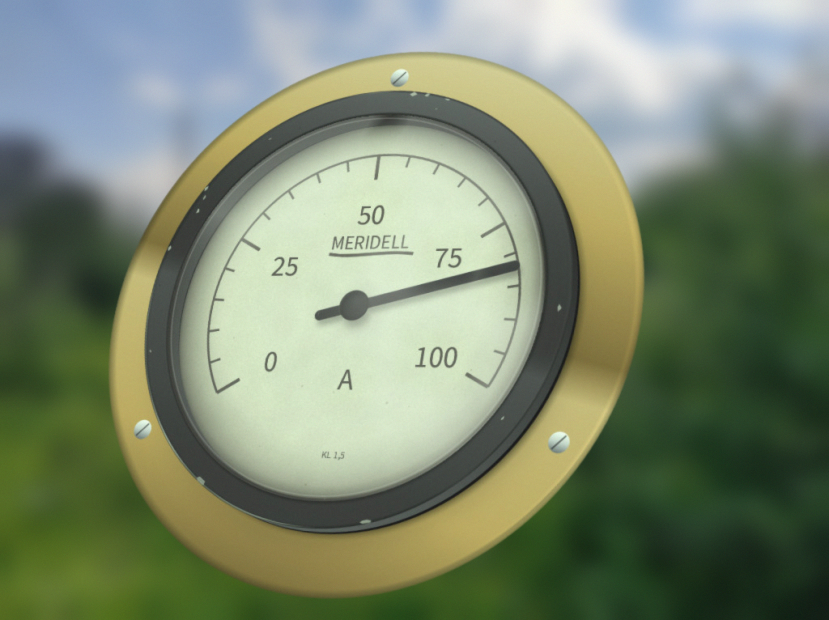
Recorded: 82.5 (A)
